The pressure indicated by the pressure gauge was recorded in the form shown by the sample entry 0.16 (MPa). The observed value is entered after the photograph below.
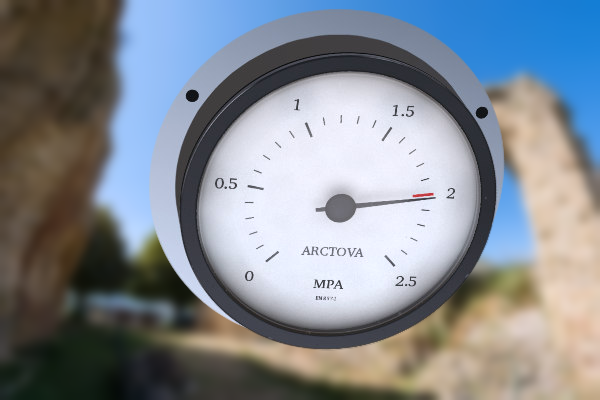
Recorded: 2 (MPa)
